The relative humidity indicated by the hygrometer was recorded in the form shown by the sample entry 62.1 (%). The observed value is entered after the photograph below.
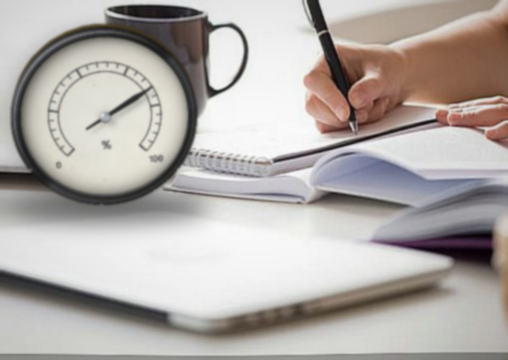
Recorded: 72 (%)
